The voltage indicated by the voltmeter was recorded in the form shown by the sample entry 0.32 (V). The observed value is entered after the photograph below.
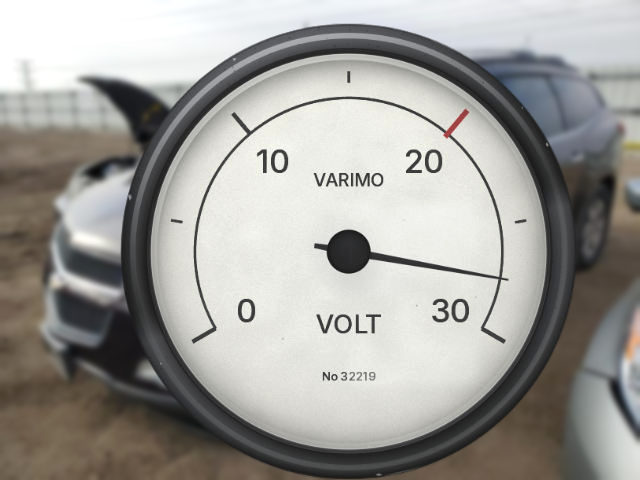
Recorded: 27.5 (V)
